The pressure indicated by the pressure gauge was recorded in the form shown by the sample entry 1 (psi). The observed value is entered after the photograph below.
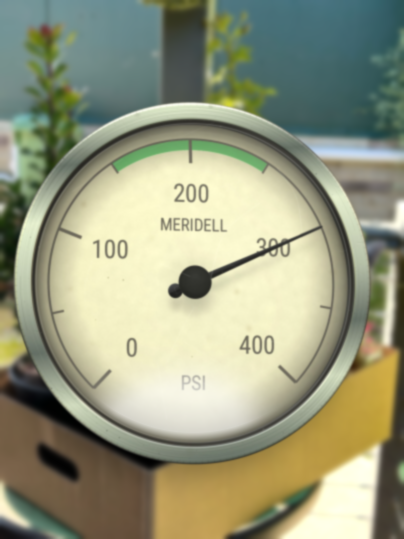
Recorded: 300 (psi)
